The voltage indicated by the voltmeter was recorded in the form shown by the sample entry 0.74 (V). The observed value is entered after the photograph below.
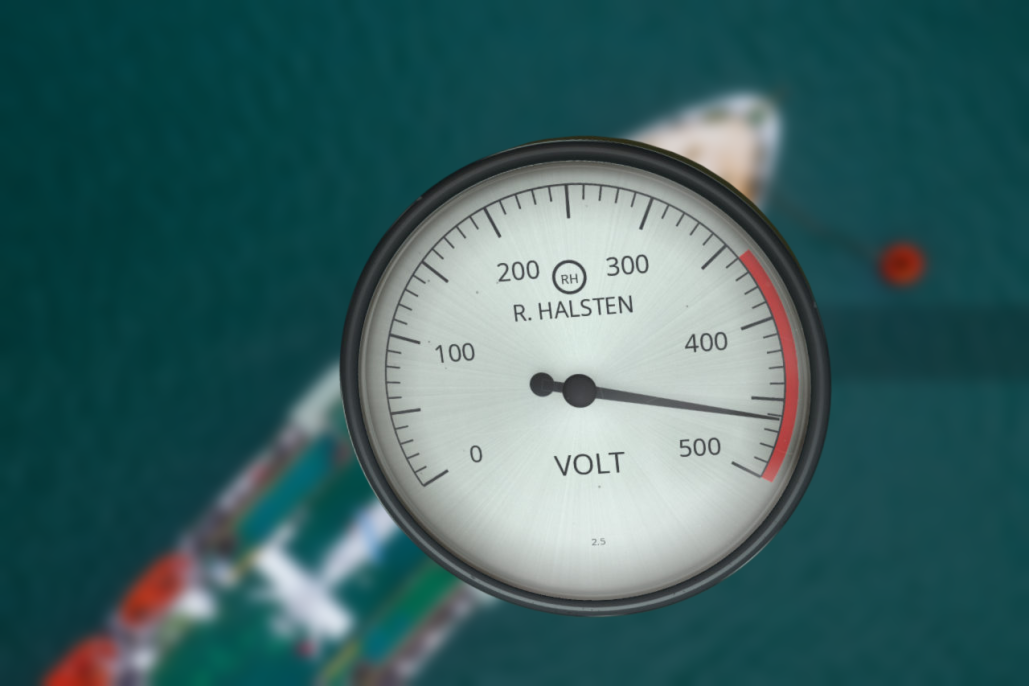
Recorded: 460 (V)
